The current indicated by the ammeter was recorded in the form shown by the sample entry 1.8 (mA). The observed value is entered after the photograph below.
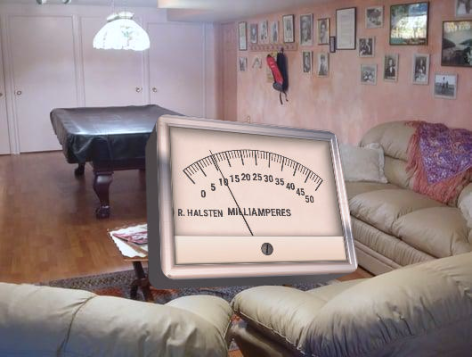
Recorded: 10 (mA)
